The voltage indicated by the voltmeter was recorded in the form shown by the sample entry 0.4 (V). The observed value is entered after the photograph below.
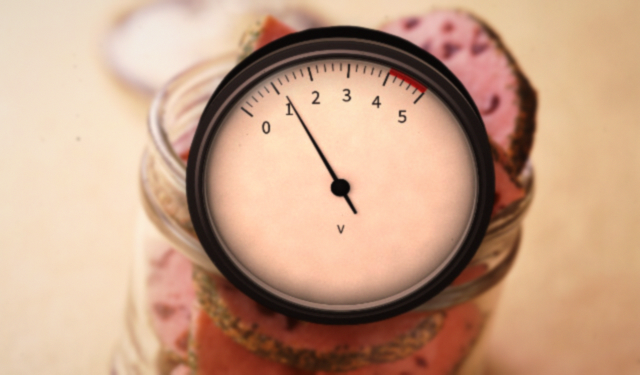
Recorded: 1.2 (V)
